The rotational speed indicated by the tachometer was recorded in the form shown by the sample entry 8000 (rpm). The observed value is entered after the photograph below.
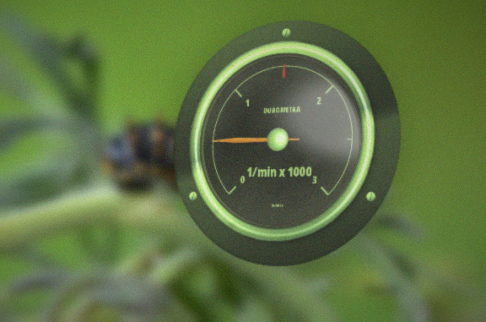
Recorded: 500 (rpm)
